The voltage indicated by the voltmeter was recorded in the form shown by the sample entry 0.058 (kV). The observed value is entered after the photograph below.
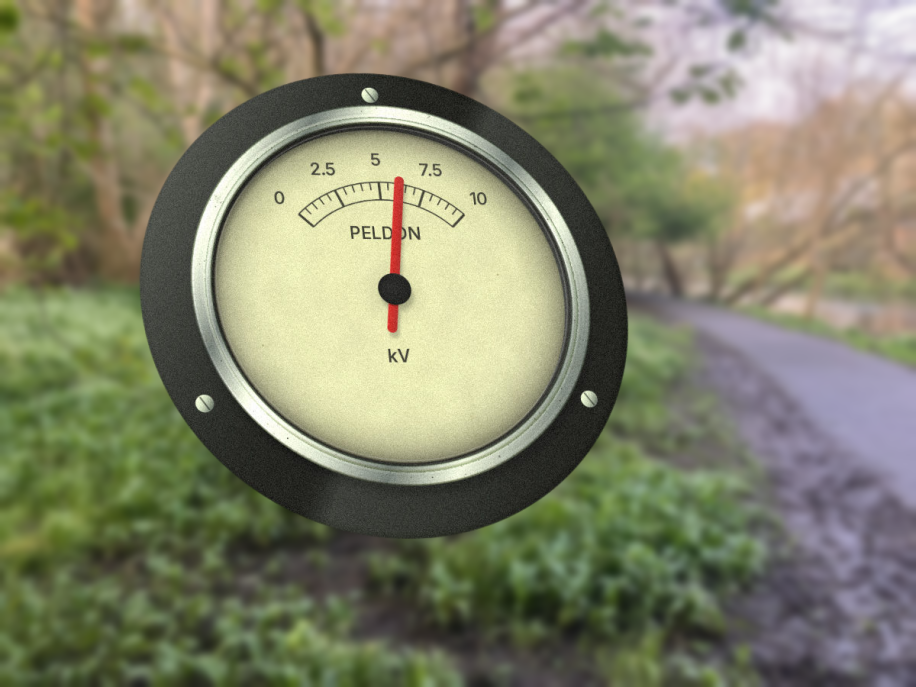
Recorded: 6 (kV)
